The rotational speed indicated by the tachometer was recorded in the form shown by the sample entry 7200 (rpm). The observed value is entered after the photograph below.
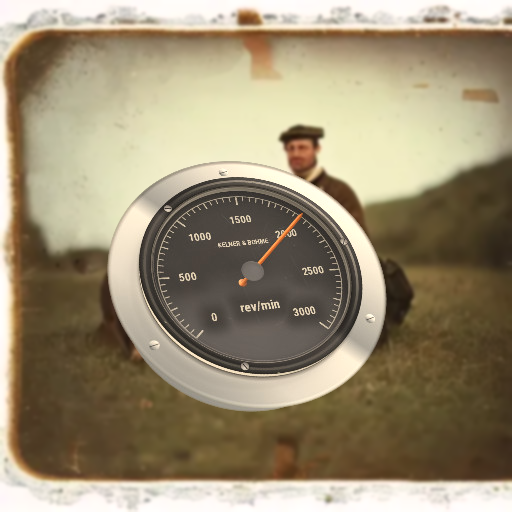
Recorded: 2000 (rpm)
